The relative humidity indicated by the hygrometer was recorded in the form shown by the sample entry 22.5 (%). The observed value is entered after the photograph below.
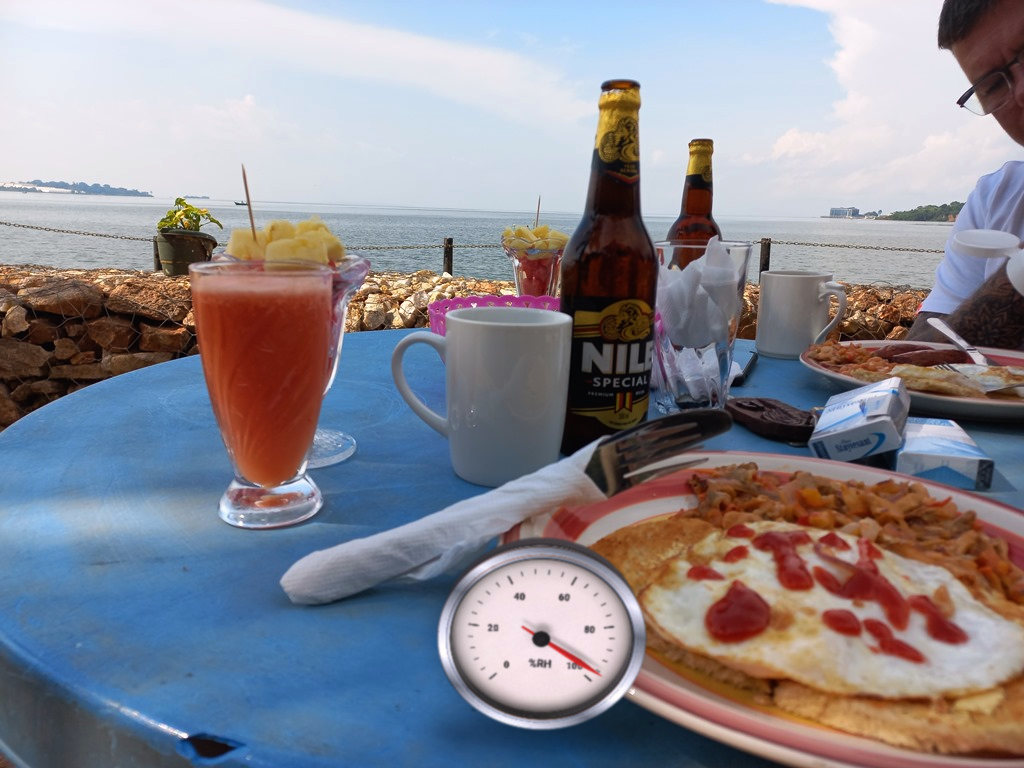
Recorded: 96 (%)
